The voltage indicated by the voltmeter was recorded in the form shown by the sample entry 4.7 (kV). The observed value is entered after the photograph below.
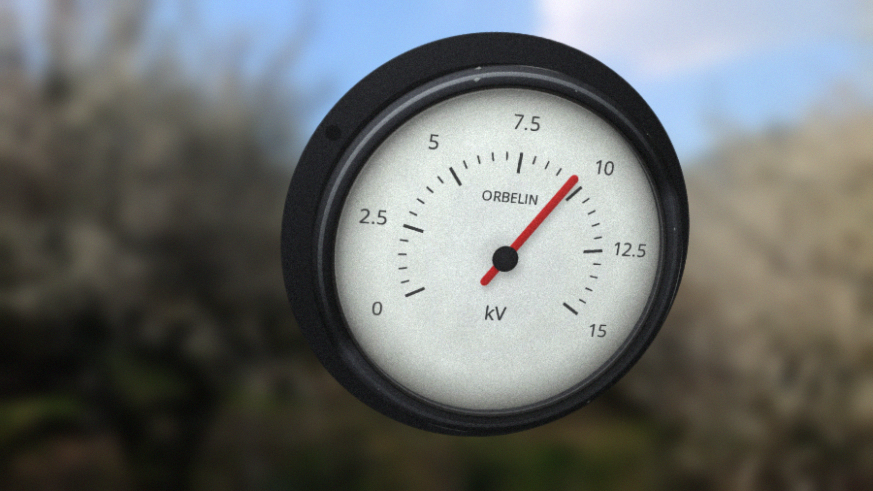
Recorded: 9.5 (kV)
